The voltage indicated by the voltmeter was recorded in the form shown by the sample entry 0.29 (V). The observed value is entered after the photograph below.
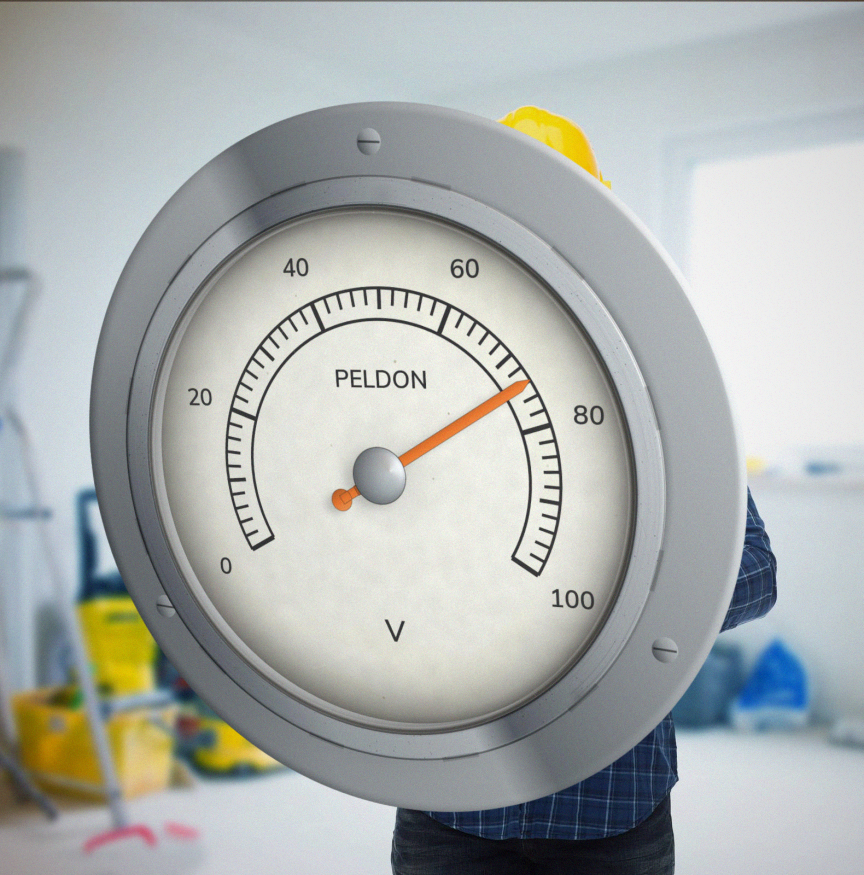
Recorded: 74 (V)
